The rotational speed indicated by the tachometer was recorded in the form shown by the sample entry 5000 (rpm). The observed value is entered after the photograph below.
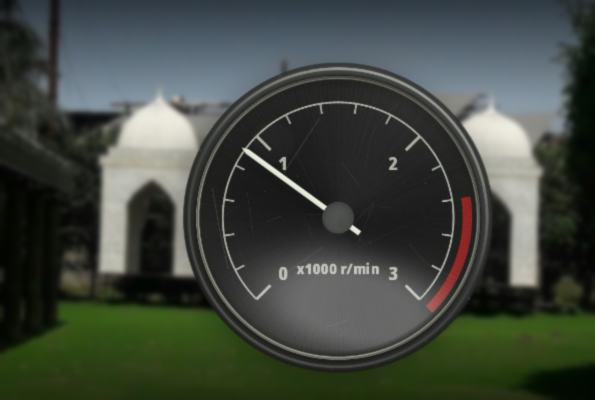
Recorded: 900 (rpm)
